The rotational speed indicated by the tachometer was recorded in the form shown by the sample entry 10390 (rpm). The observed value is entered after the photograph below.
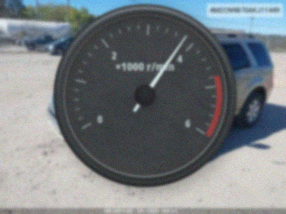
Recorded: 3800 (rpm)
